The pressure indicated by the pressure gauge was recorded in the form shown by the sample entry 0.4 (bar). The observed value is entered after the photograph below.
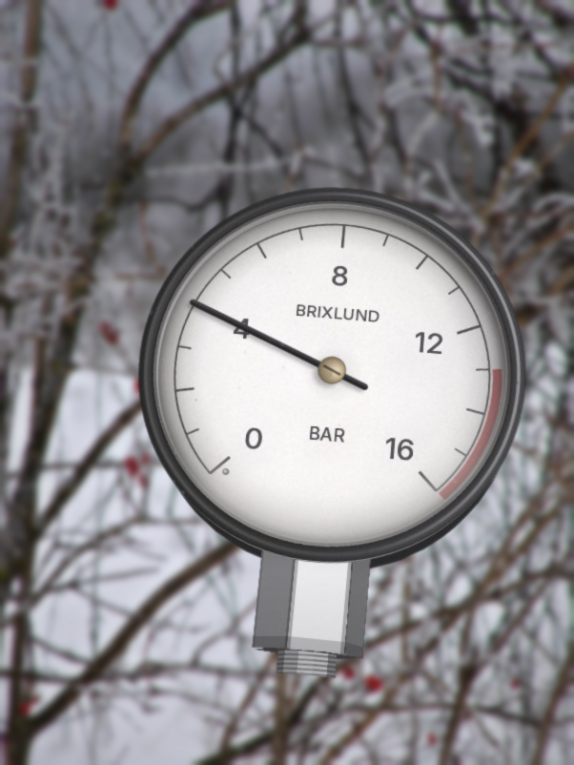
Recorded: 4 (bar)
